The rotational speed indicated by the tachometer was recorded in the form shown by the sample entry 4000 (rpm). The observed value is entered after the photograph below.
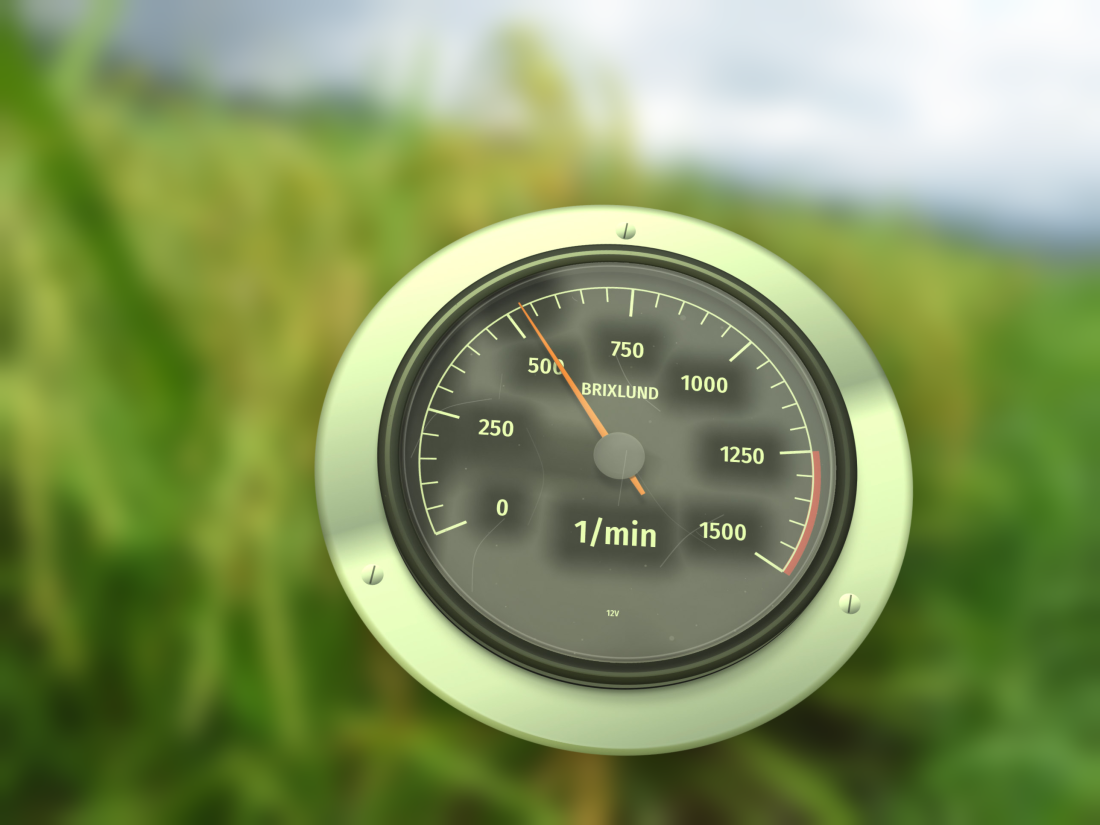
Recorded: 525 (rpm)
